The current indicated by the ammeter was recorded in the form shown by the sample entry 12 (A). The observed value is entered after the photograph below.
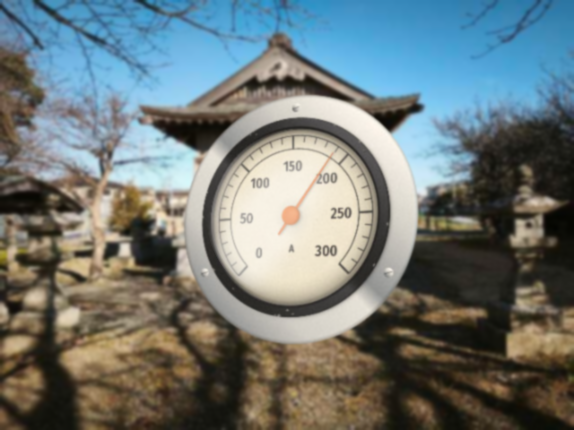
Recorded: 190 (A)
